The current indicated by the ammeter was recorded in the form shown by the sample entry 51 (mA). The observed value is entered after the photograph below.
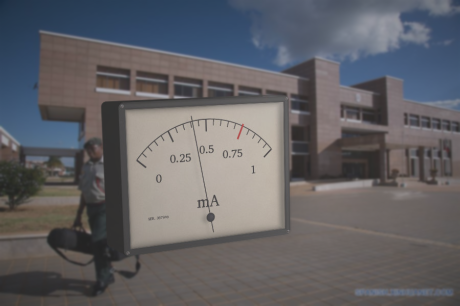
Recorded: 0.4 (mA)
